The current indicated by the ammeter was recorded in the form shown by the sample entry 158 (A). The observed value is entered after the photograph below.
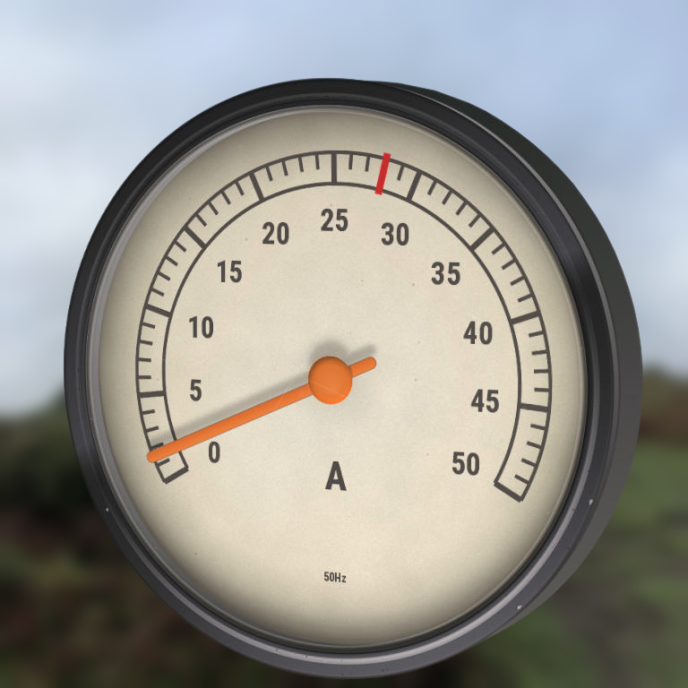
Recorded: 1.5 (A)
